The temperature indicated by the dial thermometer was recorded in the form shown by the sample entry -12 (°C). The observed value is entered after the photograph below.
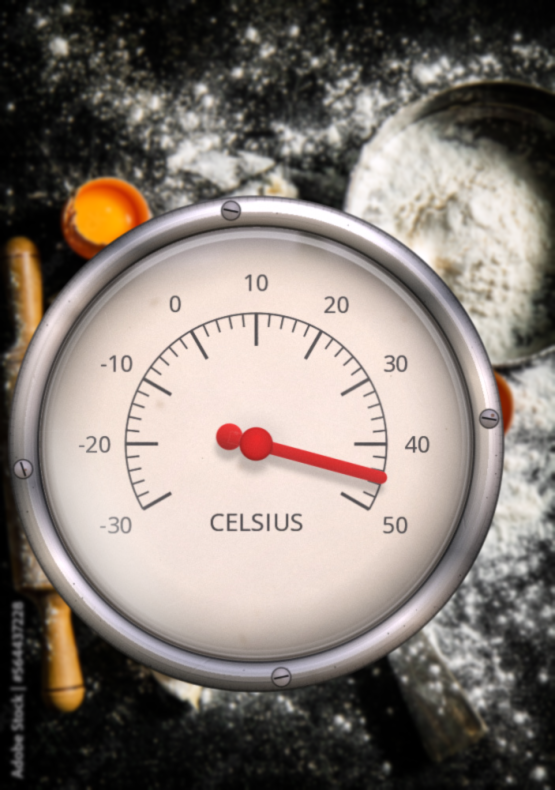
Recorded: 45 (°C)
